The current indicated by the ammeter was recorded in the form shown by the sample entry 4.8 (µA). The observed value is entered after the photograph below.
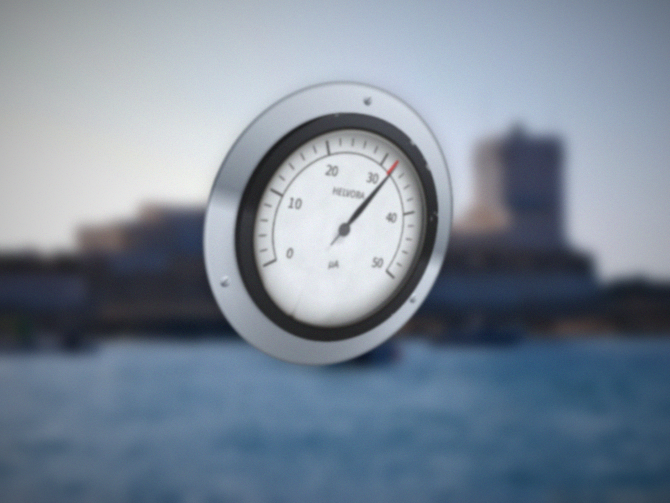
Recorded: 32 (µA)
